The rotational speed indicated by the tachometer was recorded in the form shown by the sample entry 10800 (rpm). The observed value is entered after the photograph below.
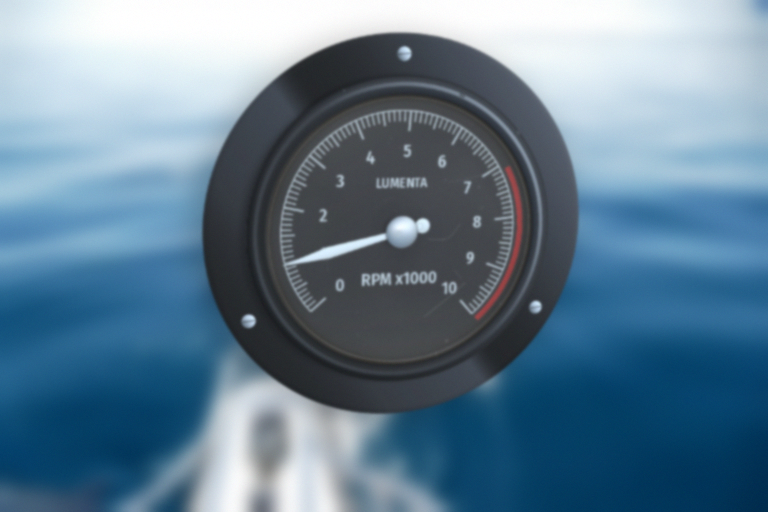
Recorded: 1000 (rpm)
